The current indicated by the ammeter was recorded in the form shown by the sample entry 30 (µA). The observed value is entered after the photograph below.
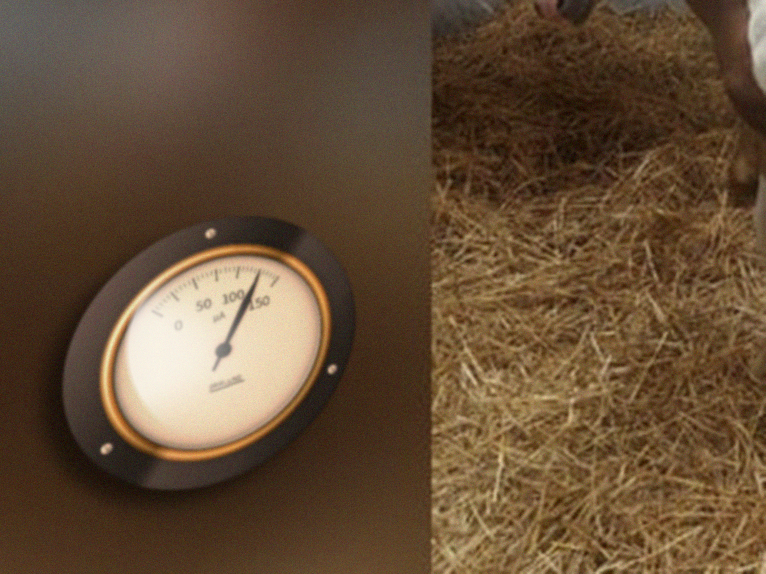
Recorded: 125 (µA)
